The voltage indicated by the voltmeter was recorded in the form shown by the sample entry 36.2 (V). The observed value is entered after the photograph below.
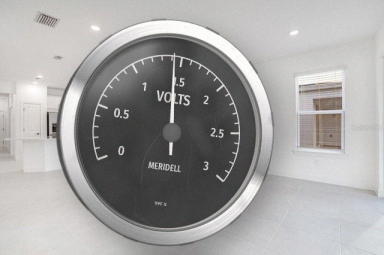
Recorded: 1.4 (V)
